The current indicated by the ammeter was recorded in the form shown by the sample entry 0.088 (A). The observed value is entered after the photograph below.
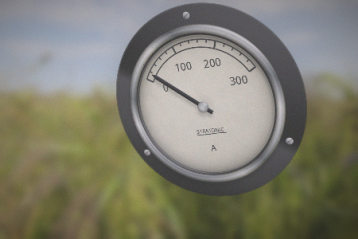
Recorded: 20 (A)
